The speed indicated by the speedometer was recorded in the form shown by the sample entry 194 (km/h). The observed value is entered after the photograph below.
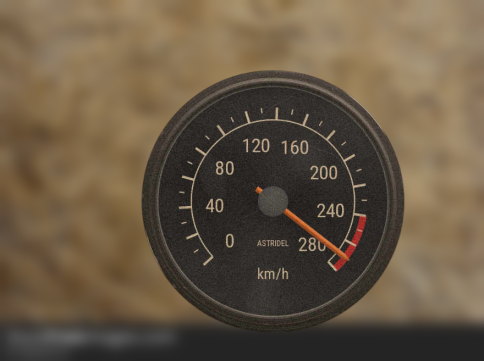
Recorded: 270 (km/h)
